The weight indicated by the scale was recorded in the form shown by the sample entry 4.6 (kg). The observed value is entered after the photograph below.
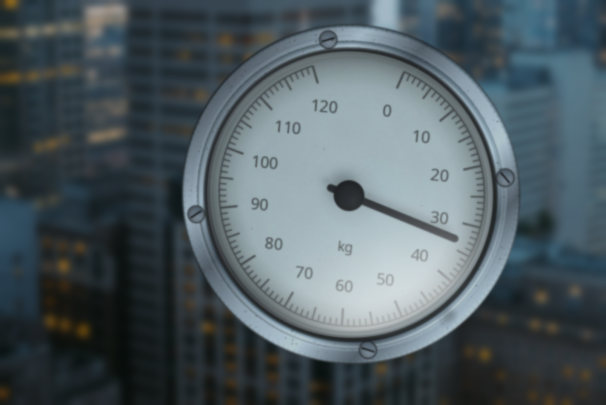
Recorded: 33 (kg)
